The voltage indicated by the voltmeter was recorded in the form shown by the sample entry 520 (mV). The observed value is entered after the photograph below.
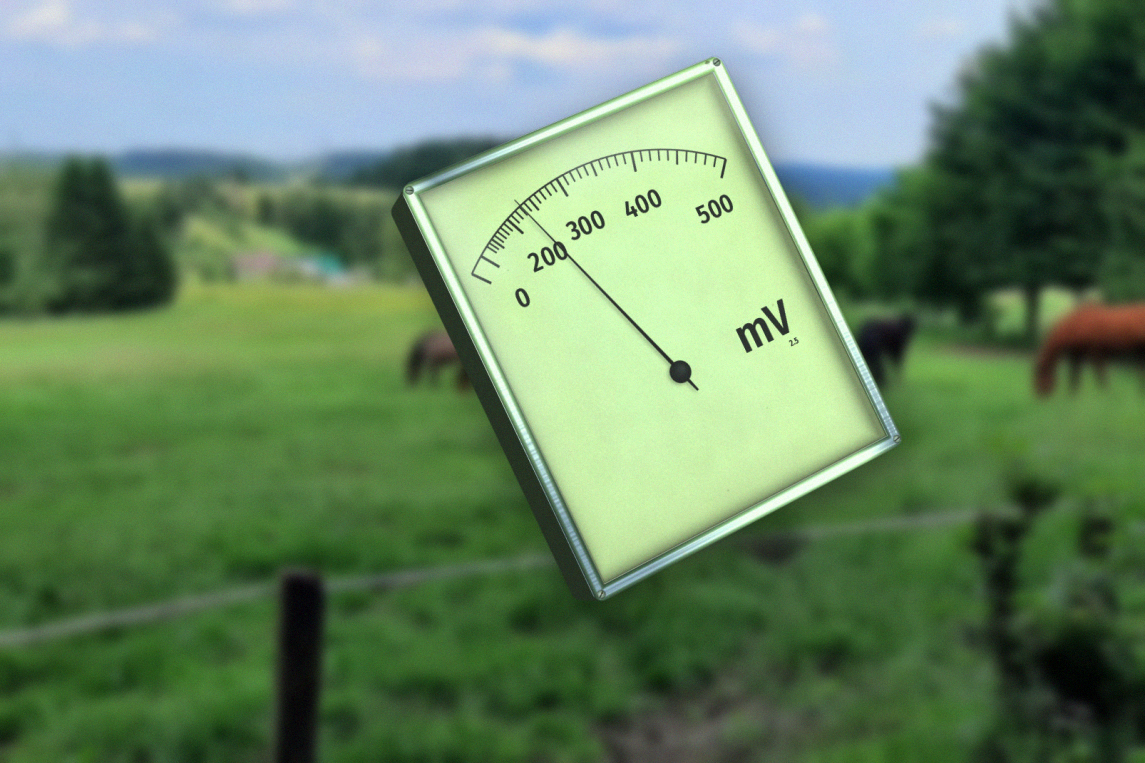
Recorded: 230 (mV)
